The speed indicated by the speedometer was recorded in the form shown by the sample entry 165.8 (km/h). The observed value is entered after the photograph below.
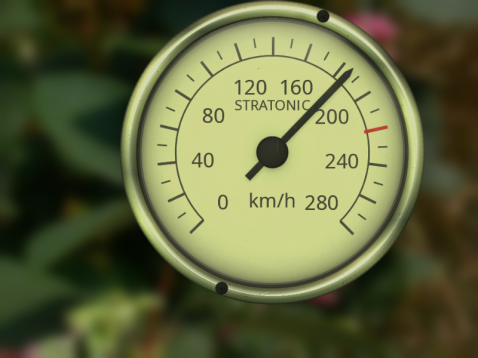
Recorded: 185 (km/h)
